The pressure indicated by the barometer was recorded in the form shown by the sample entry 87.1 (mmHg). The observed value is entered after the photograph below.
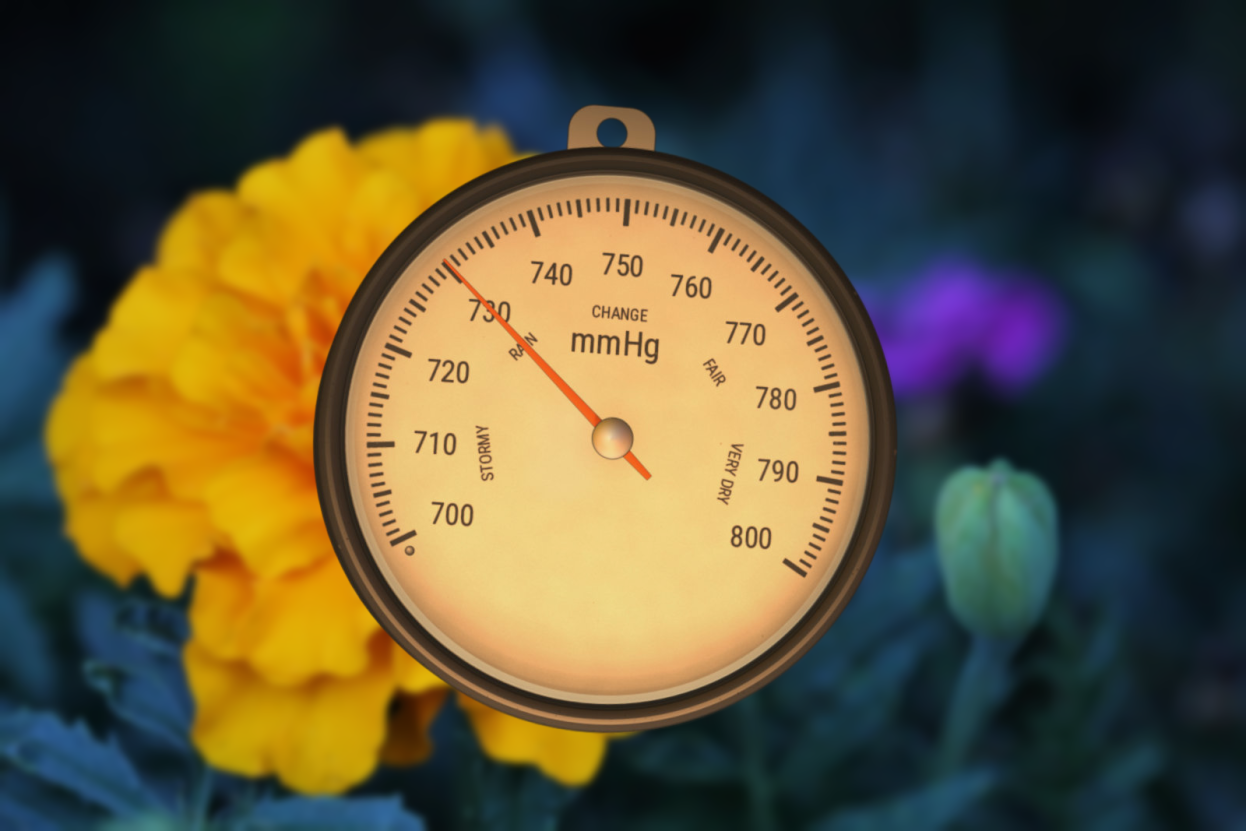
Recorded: 730 (mmHg)
